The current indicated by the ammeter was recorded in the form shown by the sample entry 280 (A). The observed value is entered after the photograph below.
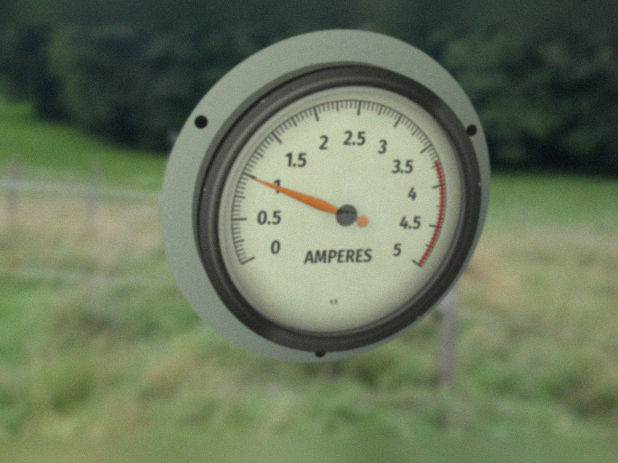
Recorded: 1 (A)
